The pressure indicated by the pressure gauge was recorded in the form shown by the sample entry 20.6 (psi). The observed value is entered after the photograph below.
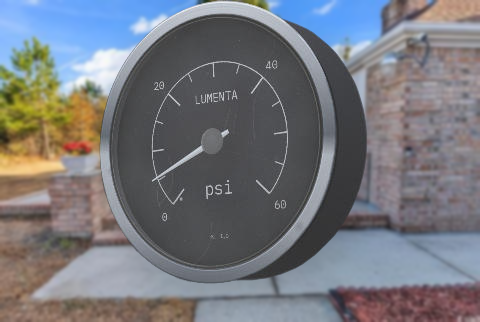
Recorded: 5 (psi)
